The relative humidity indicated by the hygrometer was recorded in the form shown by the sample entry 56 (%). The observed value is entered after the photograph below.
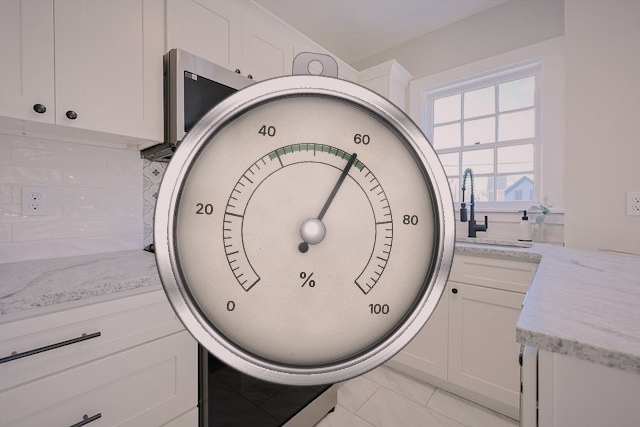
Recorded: 60 (%)
